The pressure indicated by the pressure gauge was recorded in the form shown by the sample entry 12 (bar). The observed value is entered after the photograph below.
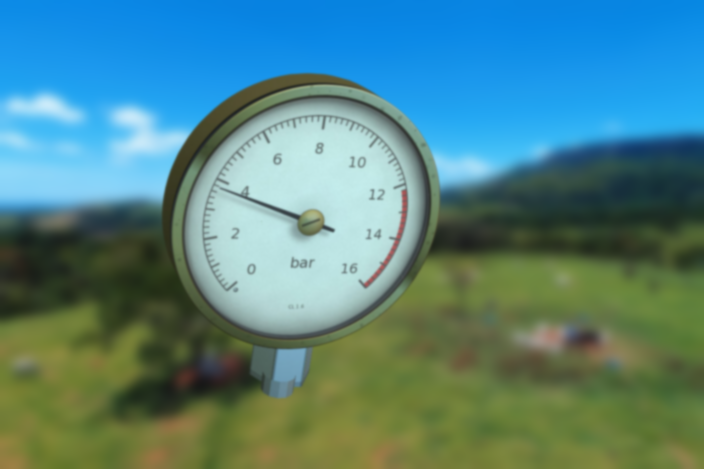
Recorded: 3.8 (bar)
